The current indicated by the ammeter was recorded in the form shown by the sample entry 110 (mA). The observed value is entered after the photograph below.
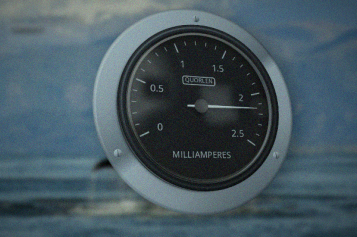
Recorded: 2.15 (mA)
